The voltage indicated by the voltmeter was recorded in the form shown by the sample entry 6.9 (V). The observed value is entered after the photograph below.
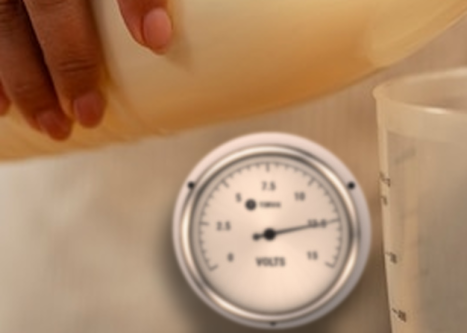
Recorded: 12.5 (V)
